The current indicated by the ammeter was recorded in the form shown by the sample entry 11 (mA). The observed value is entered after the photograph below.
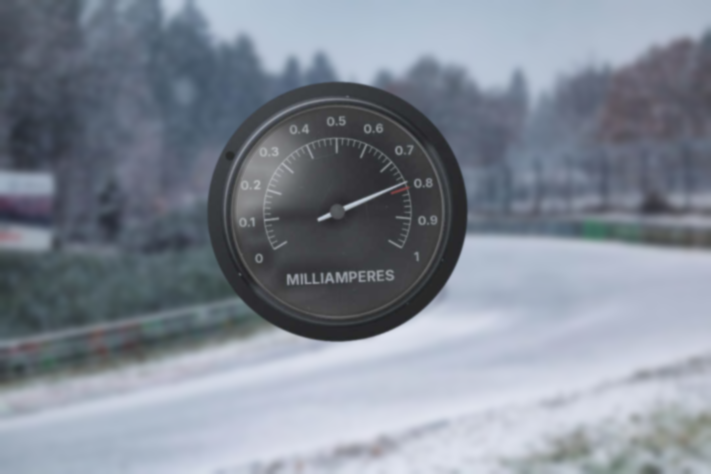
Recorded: 0.78 (mA)
